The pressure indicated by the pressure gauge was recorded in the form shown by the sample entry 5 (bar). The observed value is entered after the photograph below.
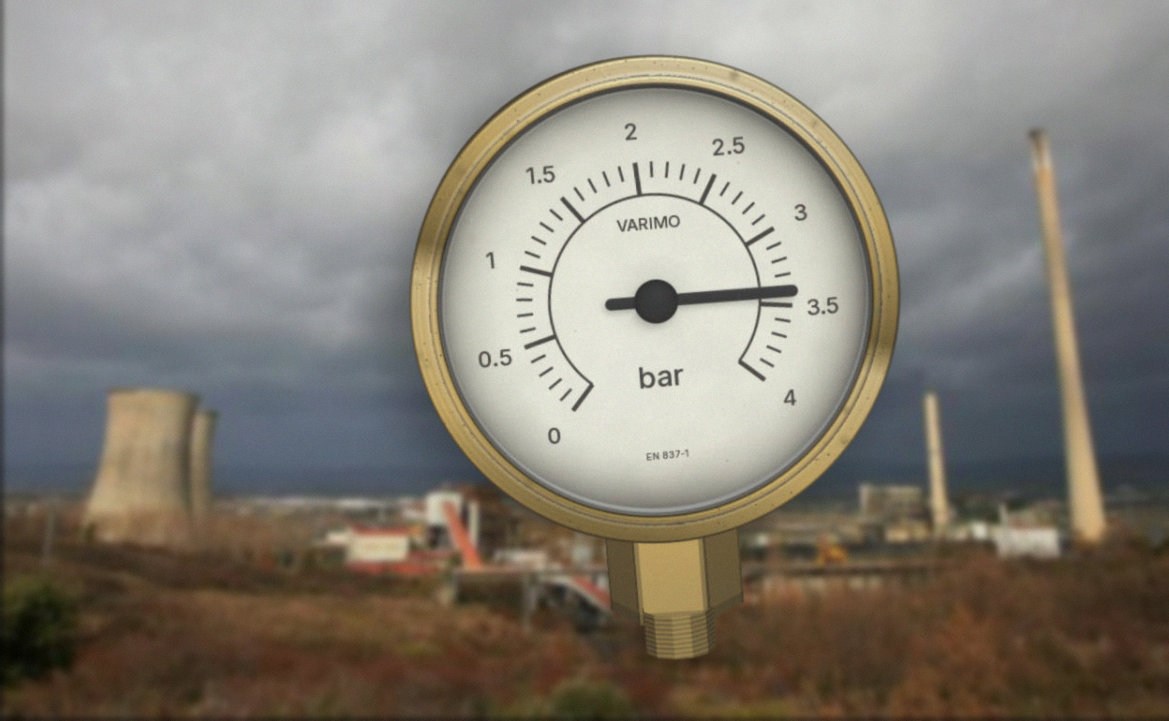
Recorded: 3.4 (bar)
